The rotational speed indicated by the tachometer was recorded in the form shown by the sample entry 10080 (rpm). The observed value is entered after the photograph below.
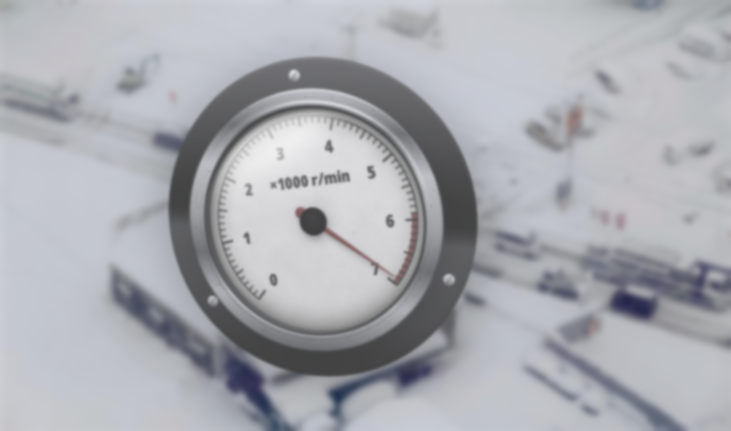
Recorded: 6900 (rpm)
